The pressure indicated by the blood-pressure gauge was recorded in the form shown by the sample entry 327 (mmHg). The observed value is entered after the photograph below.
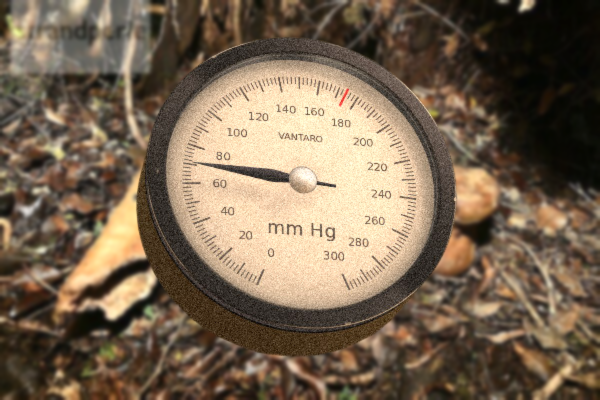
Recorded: 70 (mmHg)
